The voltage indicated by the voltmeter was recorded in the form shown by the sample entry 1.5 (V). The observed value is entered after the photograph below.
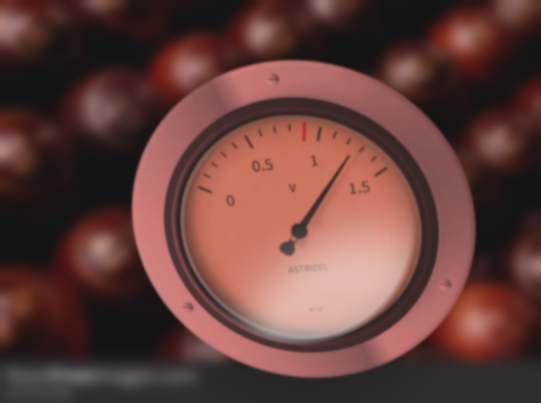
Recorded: 1.25 (V)
